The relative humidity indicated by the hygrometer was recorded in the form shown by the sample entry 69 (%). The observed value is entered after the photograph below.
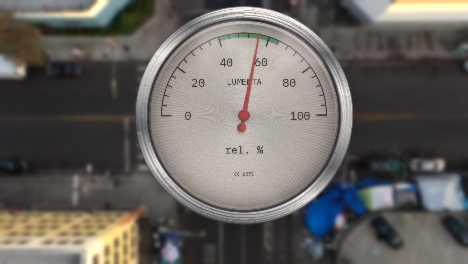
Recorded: 56 (%)
